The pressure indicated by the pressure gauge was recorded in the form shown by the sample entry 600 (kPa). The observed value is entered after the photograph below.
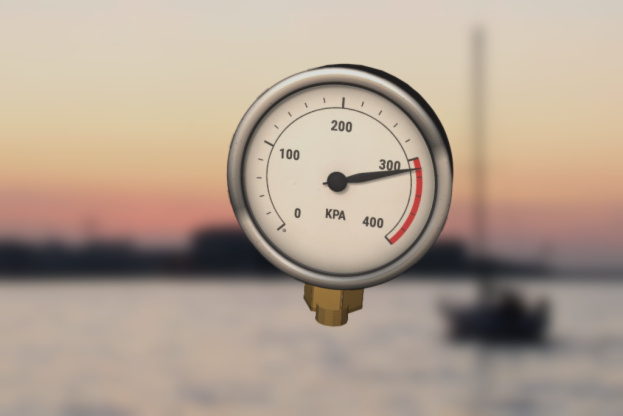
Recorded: 310 (kPa)
